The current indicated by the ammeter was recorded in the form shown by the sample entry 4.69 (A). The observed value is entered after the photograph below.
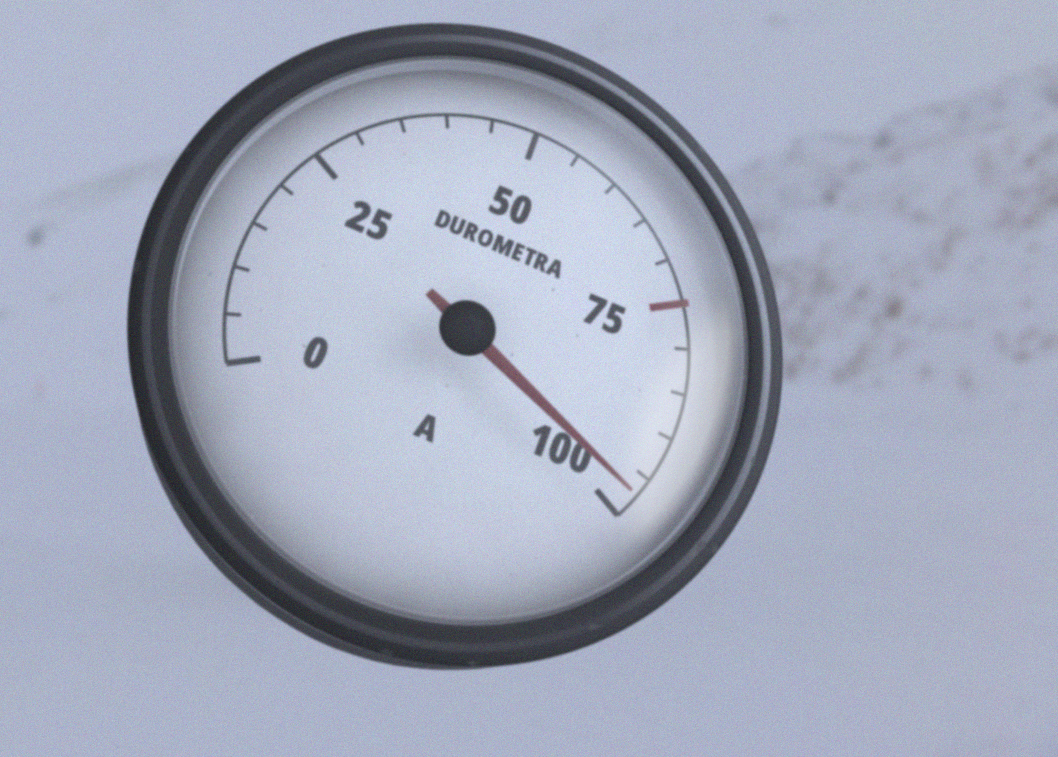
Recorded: 97.5 (A)
